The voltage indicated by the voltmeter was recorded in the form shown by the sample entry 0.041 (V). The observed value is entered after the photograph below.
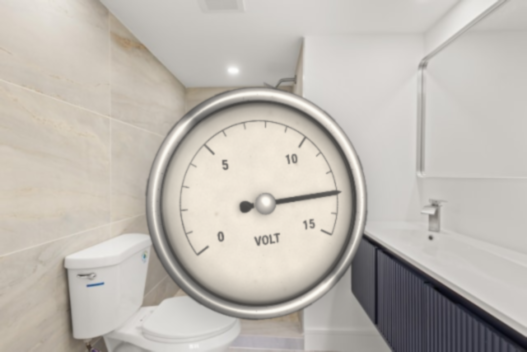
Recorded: 13 (V)
